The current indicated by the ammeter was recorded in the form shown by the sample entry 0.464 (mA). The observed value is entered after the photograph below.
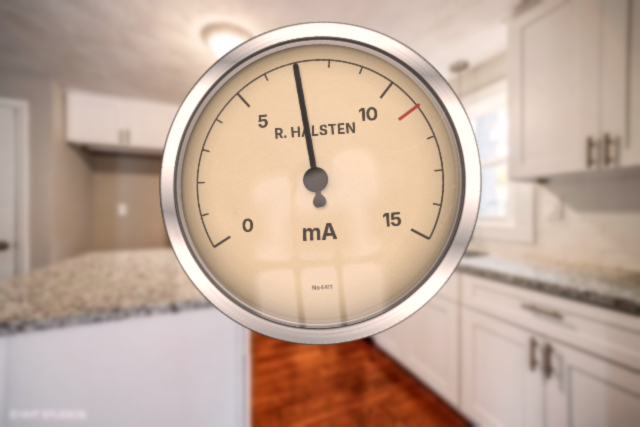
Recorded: 7 (mA)
